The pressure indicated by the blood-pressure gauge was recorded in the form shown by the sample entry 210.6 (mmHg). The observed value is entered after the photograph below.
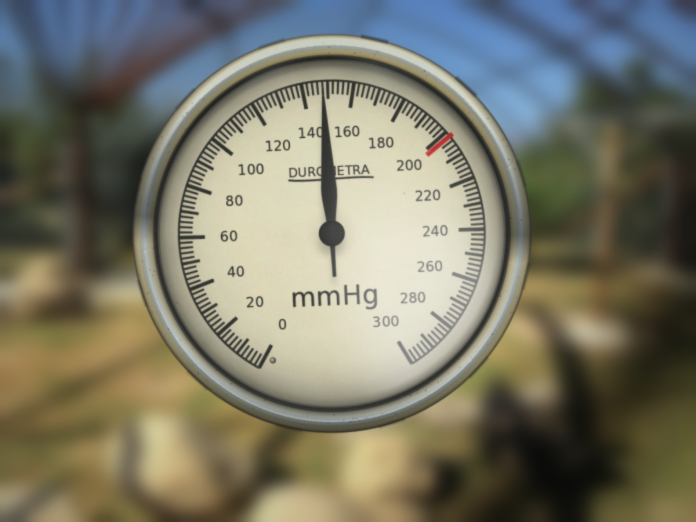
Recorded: 148 (mmHg)
